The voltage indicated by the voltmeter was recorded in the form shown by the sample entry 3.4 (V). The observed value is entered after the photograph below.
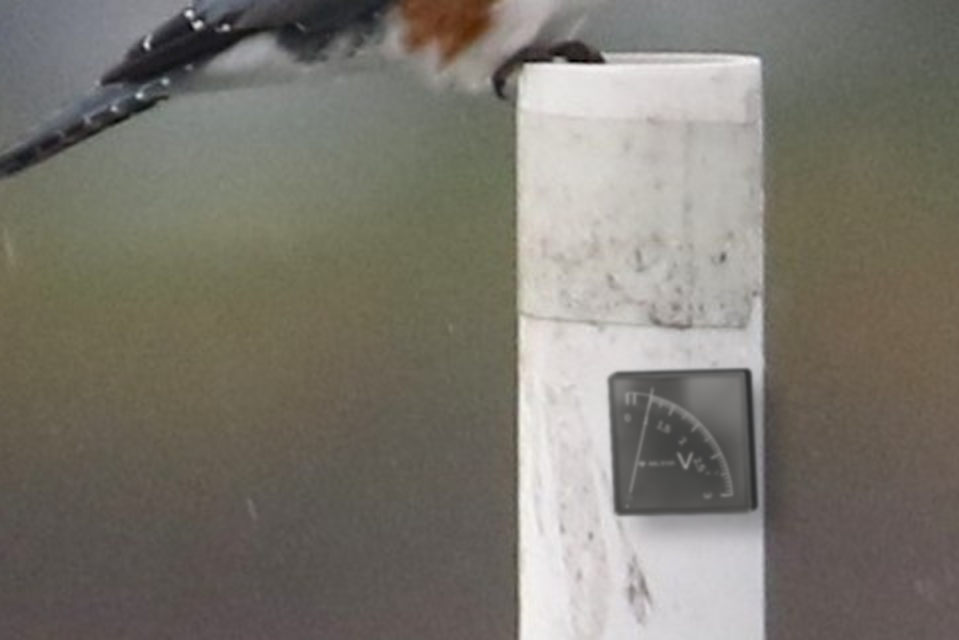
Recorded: 1 (V)
